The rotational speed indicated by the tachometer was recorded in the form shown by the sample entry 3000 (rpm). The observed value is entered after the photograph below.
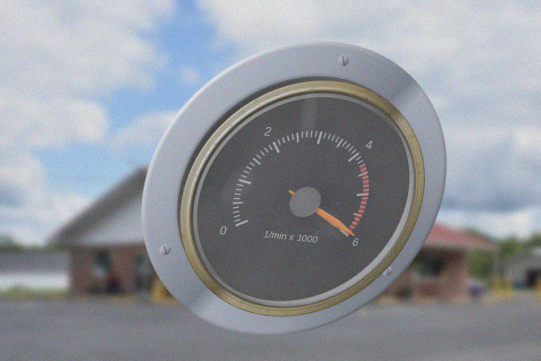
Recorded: 5900 (rpm)
